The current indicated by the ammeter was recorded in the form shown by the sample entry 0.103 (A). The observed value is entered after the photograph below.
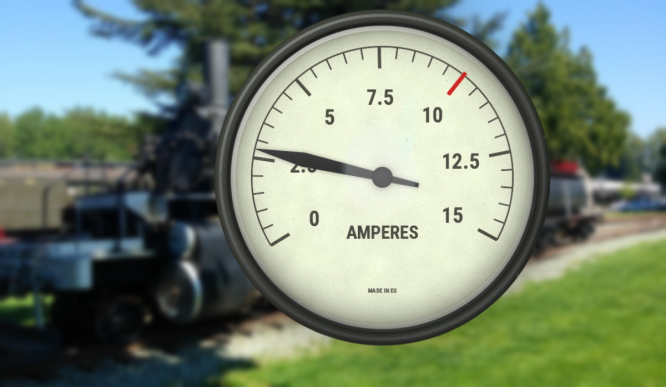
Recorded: 2.75 (A)
